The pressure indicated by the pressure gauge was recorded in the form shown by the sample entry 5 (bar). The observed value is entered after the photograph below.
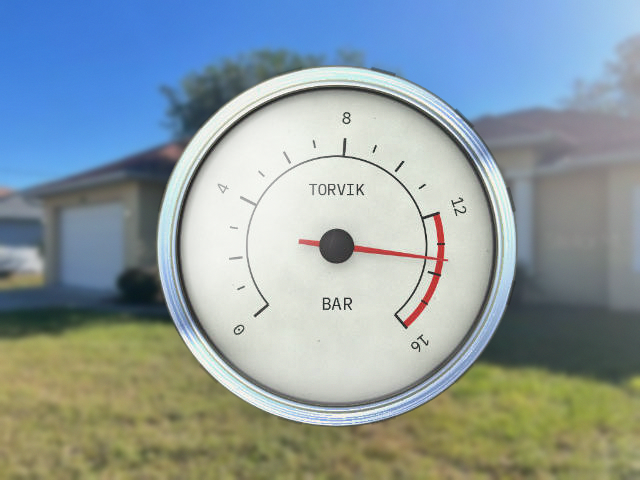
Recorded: 13.5 (bar)
